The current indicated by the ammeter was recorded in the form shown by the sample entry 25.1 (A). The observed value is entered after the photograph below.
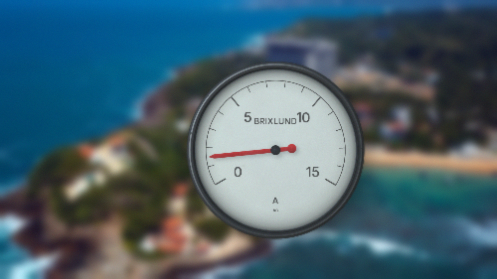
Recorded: 1.5 (A)
